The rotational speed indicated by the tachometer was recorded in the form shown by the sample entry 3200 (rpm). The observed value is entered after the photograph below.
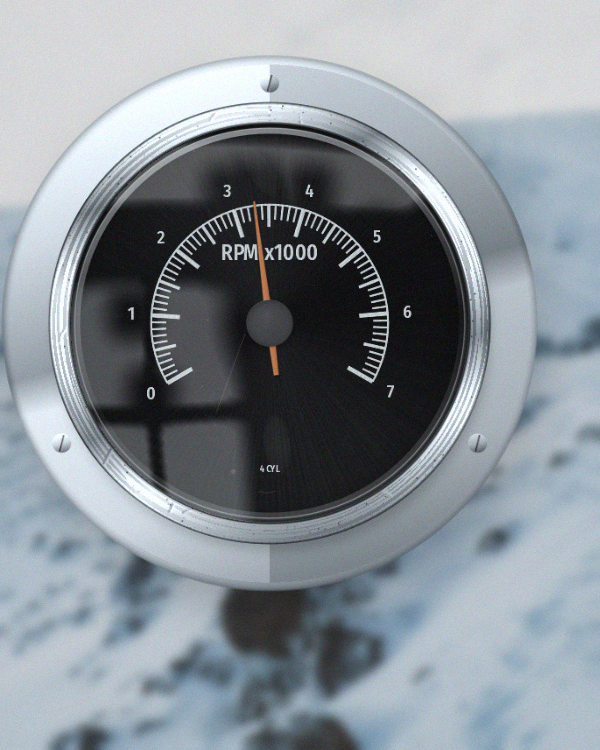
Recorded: 3300 (rpm)
